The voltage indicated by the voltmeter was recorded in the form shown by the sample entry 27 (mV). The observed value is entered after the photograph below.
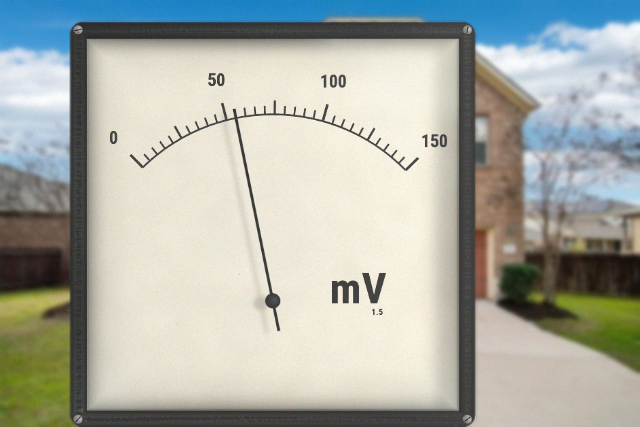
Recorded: 55 (mV)
